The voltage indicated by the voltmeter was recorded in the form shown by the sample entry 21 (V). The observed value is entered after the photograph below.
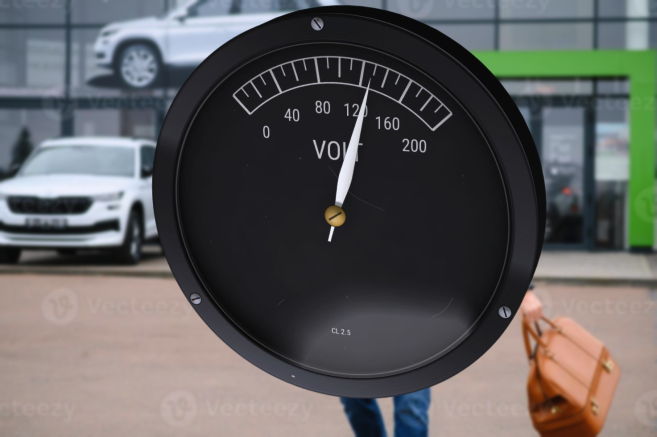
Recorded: 130 (V)
